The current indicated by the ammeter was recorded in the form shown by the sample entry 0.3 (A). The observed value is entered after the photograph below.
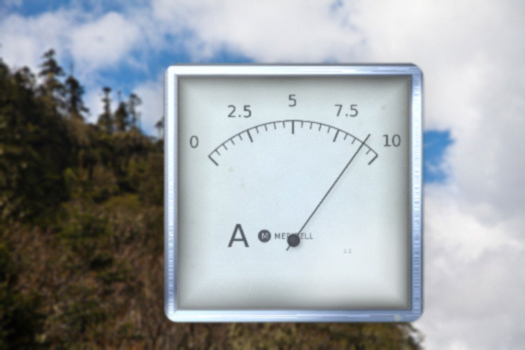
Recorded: 9 (A)
